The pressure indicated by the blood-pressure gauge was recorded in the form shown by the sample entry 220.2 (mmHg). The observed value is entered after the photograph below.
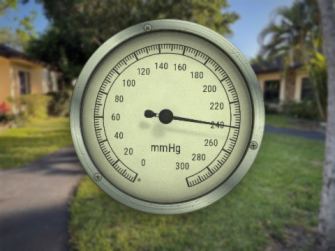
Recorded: 240 (mmHg)
